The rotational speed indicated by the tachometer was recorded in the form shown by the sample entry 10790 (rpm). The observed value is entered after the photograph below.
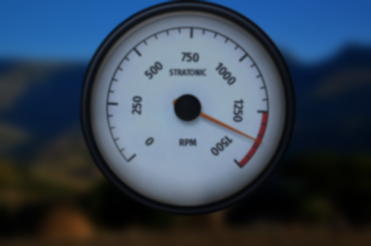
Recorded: 1375 (rpm)
